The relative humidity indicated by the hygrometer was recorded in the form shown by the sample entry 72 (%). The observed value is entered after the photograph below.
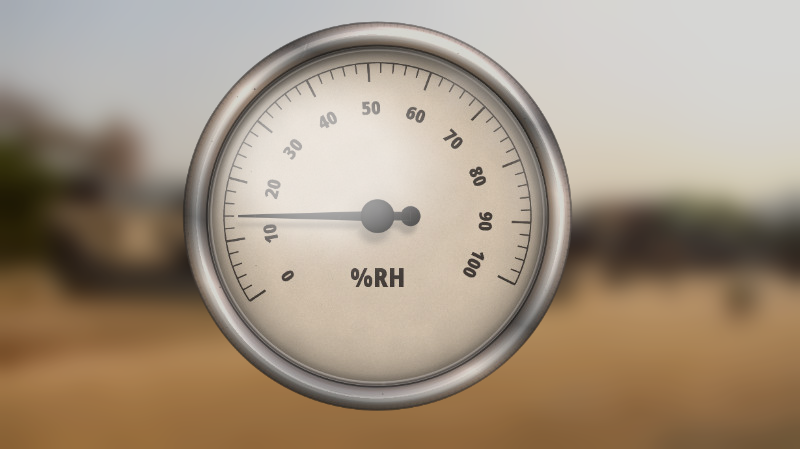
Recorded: 14 (%)
